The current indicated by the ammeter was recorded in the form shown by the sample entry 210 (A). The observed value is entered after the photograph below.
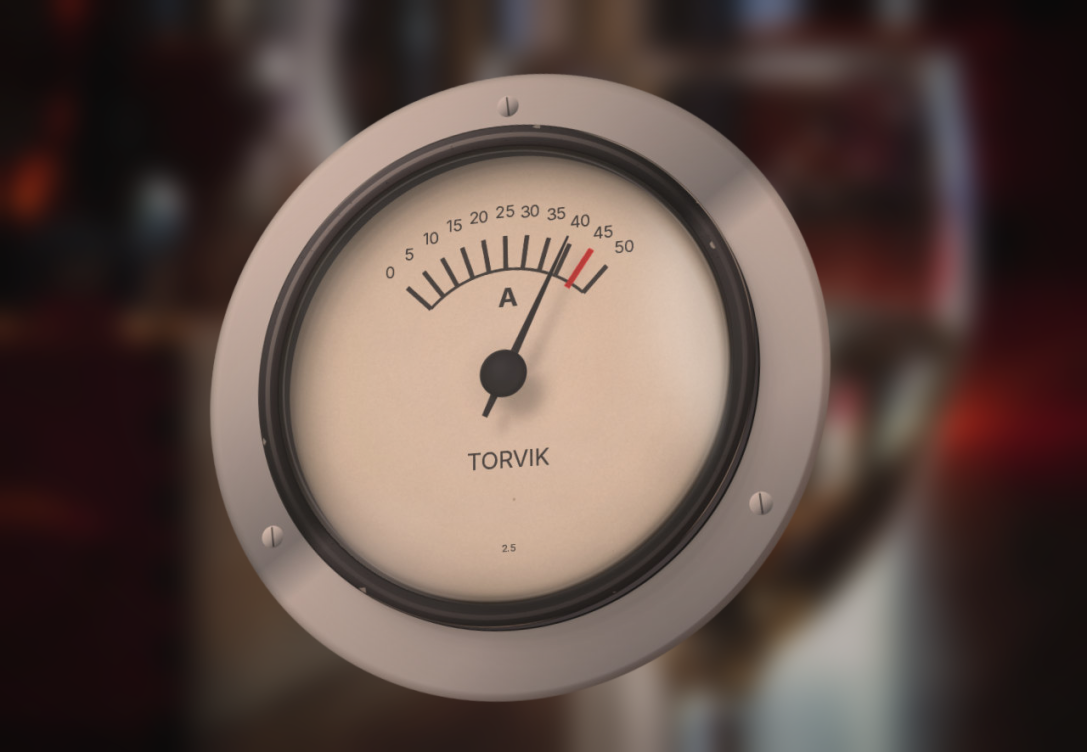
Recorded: 40 (A)
